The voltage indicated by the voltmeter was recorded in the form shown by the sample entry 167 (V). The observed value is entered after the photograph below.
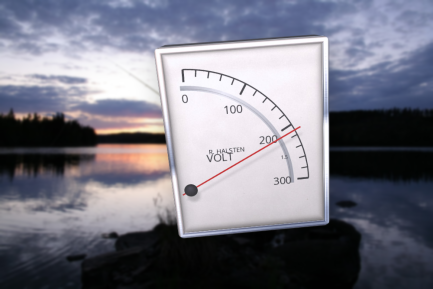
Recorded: 210 (V)
